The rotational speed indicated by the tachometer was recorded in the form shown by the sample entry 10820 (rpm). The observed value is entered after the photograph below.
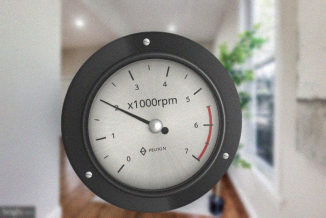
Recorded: 2000 (rpm)
